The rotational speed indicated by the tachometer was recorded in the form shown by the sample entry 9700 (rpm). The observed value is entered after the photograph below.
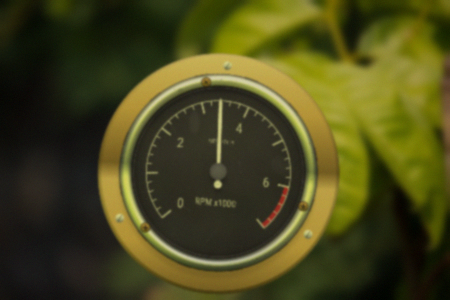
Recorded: 3400 (rpm)
